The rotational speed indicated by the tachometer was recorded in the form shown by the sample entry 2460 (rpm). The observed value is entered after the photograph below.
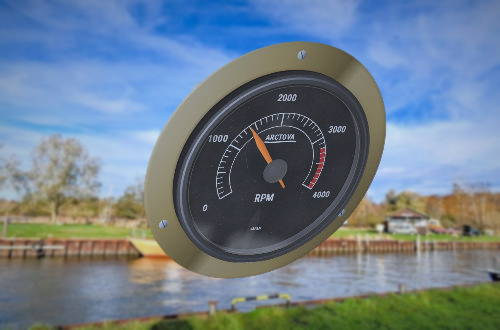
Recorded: 1400 (rpm)
